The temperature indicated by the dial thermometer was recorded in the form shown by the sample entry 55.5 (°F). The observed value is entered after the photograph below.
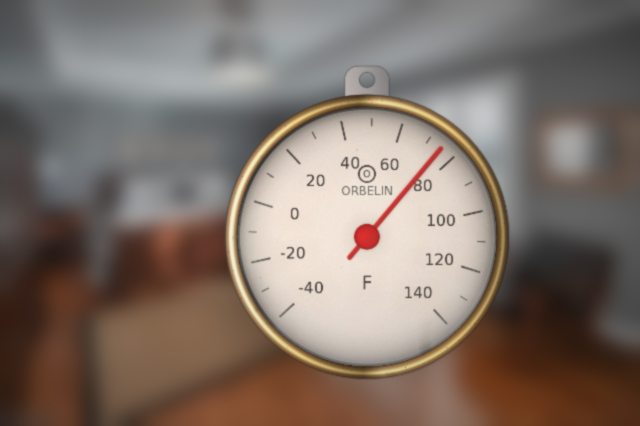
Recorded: 75 (°F)
